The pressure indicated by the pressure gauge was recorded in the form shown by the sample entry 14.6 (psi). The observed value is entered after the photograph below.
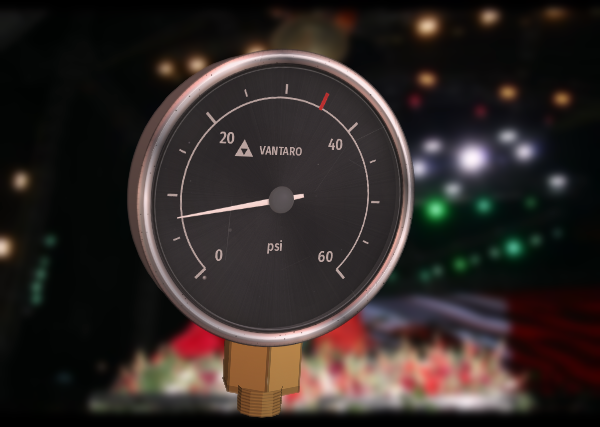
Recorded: 7.5 (psi)
